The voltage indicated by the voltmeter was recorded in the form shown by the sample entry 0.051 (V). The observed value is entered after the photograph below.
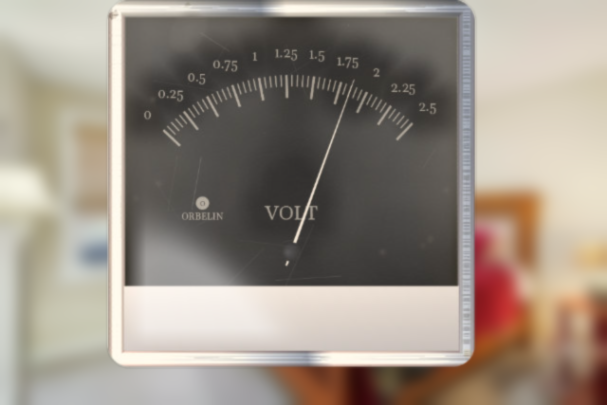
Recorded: 1.85 (V)
